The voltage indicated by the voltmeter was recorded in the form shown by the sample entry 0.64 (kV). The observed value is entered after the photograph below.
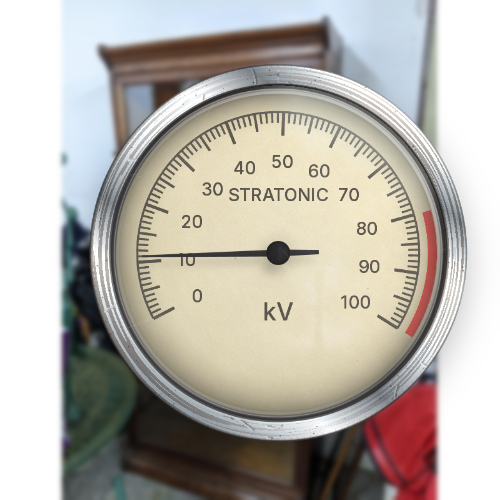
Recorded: 11 (kV)
